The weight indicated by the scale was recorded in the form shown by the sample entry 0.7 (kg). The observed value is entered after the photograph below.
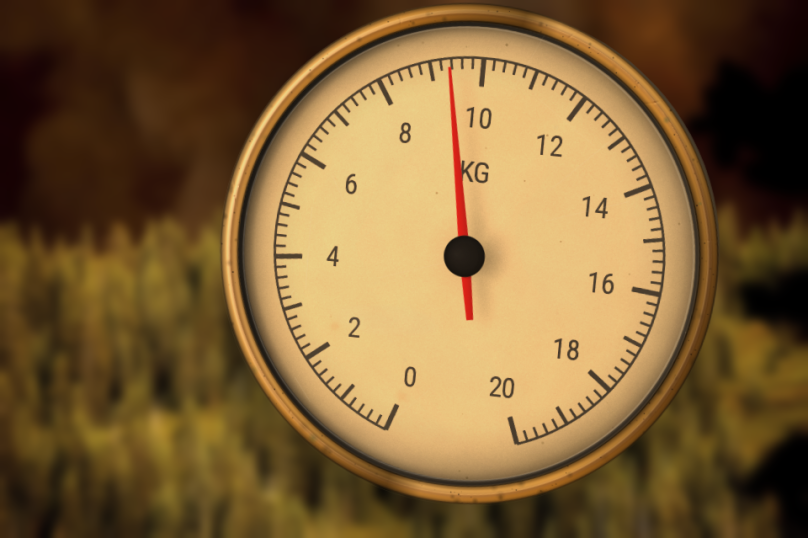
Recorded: 9.4 (kg)
